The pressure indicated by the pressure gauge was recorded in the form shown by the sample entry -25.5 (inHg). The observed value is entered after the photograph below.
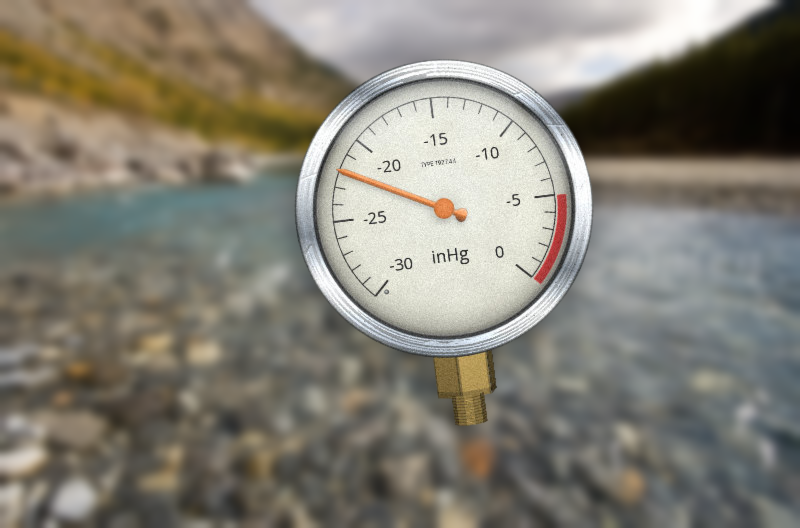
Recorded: -22 (inHg)
